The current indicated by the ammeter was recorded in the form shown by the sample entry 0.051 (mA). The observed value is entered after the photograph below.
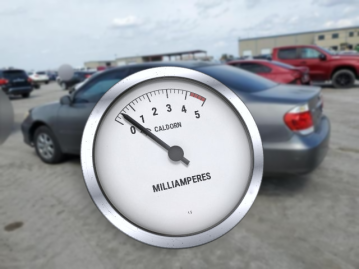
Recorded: 0.4 (mA)
